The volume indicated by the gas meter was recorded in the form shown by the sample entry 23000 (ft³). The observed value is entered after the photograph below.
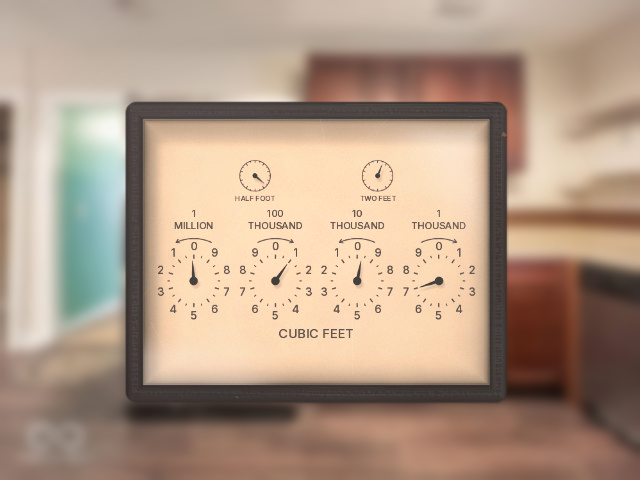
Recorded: 9700 (ft³)
